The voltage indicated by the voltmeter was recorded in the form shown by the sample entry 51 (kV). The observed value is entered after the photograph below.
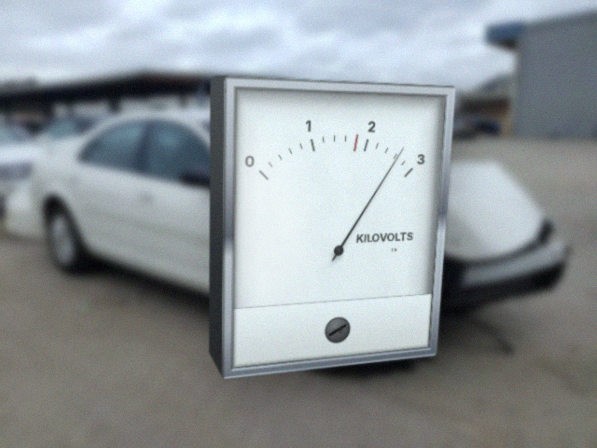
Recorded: 2.6 (kV)
